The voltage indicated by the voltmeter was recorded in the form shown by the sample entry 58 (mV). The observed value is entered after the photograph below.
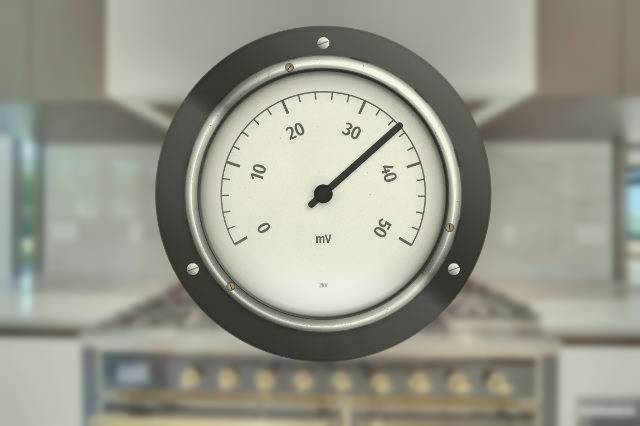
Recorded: 35 (mV)
